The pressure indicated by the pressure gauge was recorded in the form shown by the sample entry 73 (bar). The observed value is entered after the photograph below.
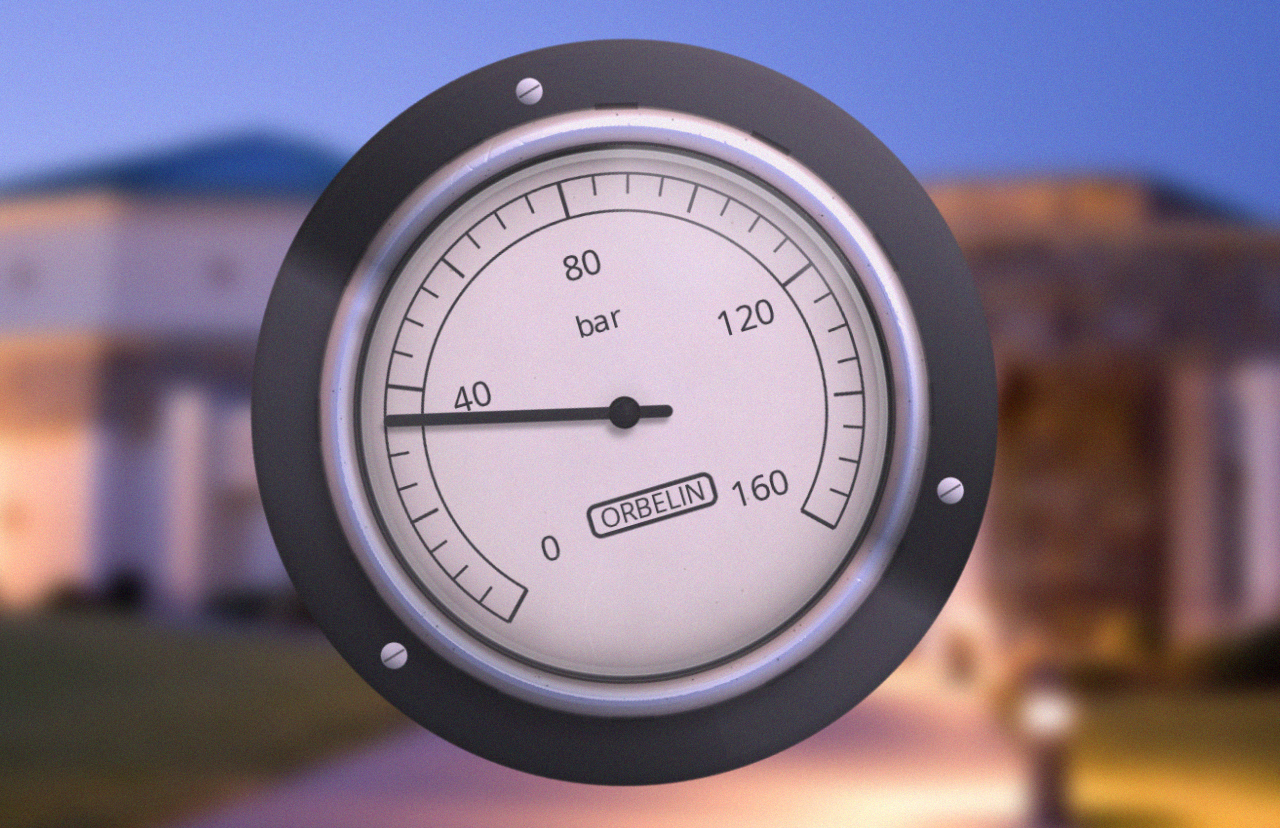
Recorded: 35 (bar)
